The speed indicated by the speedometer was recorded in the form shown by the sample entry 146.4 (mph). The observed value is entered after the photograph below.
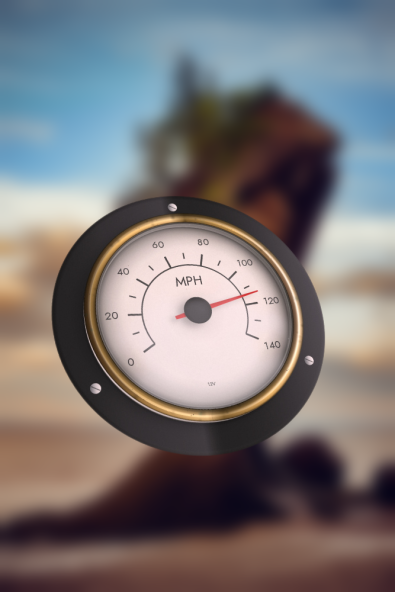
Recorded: 115 (mph)
